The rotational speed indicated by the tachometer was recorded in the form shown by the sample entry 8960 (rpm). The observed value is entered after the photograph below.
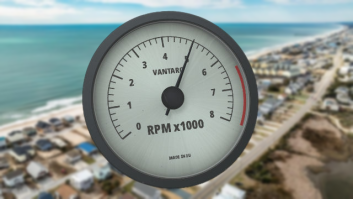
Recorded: 5000 (rpm)
